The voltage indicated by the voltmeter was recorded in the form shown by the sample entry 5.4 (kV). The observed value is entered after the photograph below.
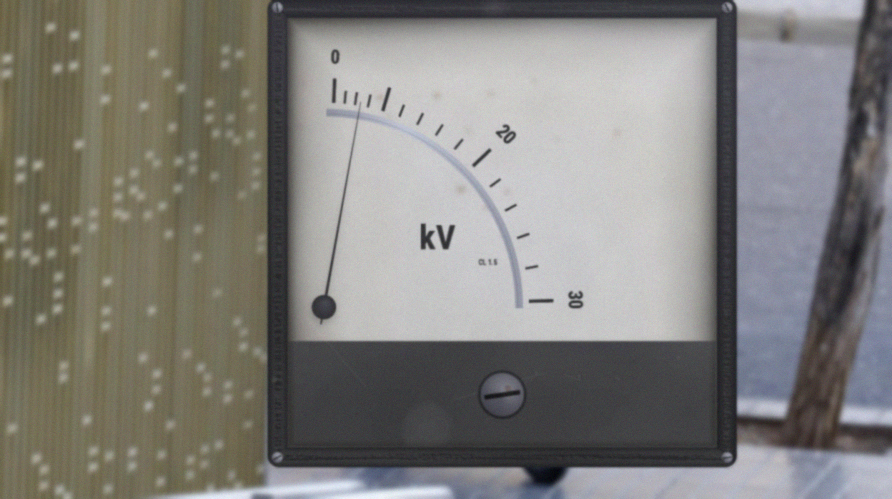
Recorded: 7 (kV)
